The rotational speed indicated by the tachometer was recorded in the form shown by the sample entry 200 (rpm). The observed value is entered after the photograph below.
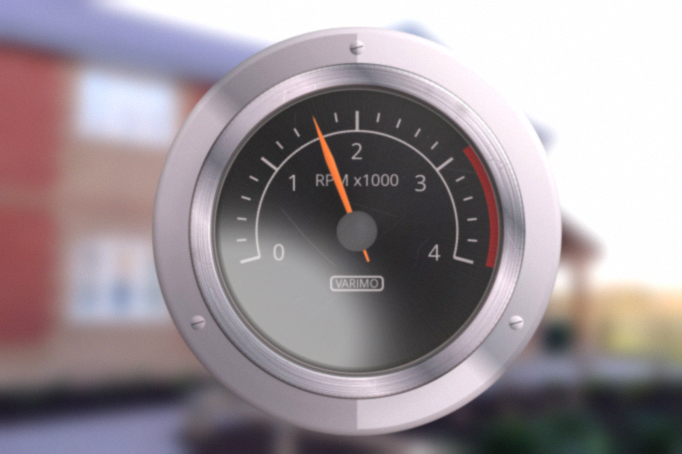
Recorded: 1600 (rpm)
